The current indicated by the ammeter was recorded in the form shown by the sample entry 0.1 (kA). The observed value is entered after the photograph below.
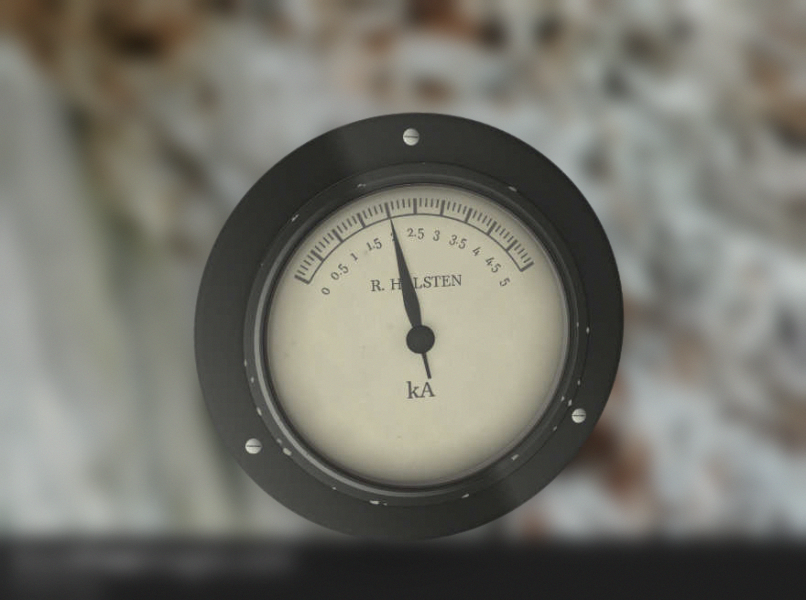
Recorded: 2 (kA)
